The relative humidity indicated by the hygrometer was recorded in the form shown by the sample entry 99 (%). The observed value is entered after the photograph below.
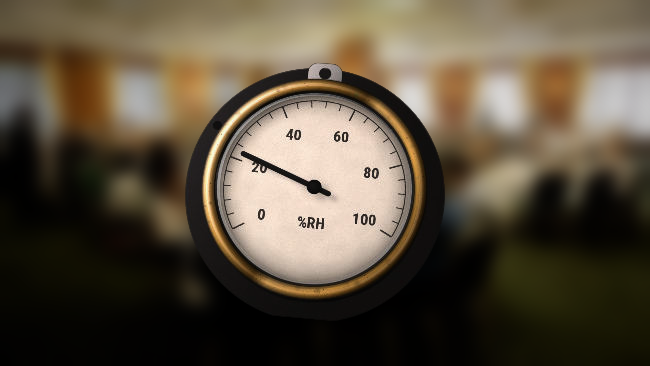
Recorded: 22 (%)
